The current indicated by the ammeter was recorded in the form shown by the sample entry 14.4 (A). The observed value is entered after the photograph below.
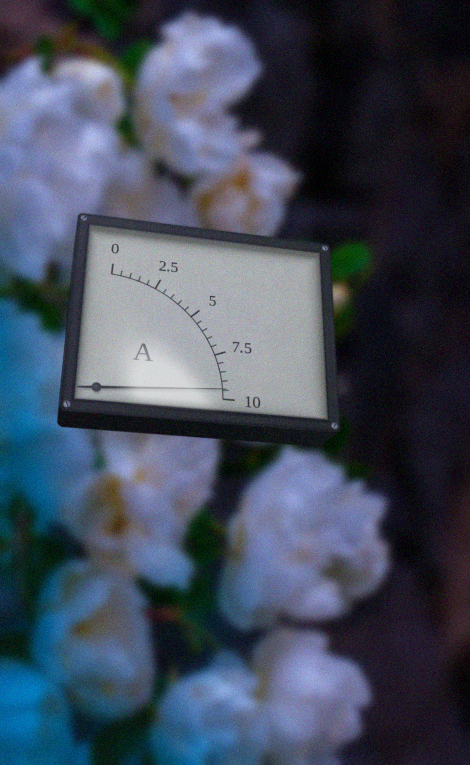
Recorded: 9.5 (A)
